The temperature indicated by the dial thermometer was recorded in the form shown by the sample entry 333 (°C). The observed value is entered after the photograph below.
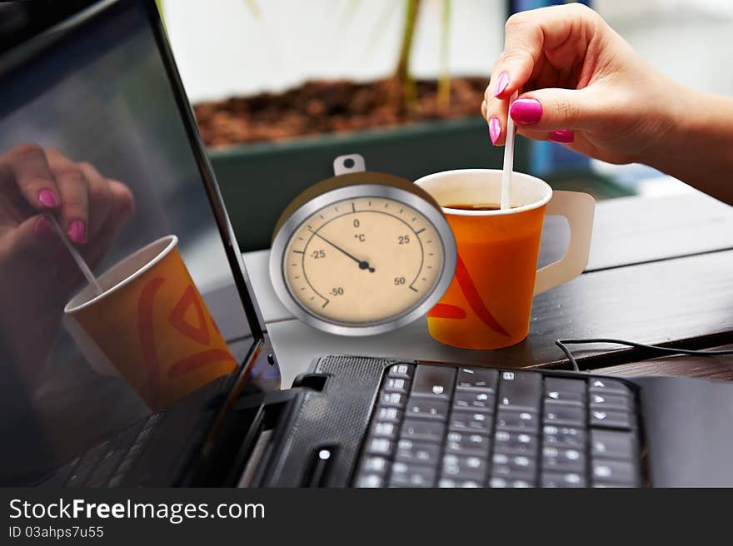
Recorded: -15 (°C)
